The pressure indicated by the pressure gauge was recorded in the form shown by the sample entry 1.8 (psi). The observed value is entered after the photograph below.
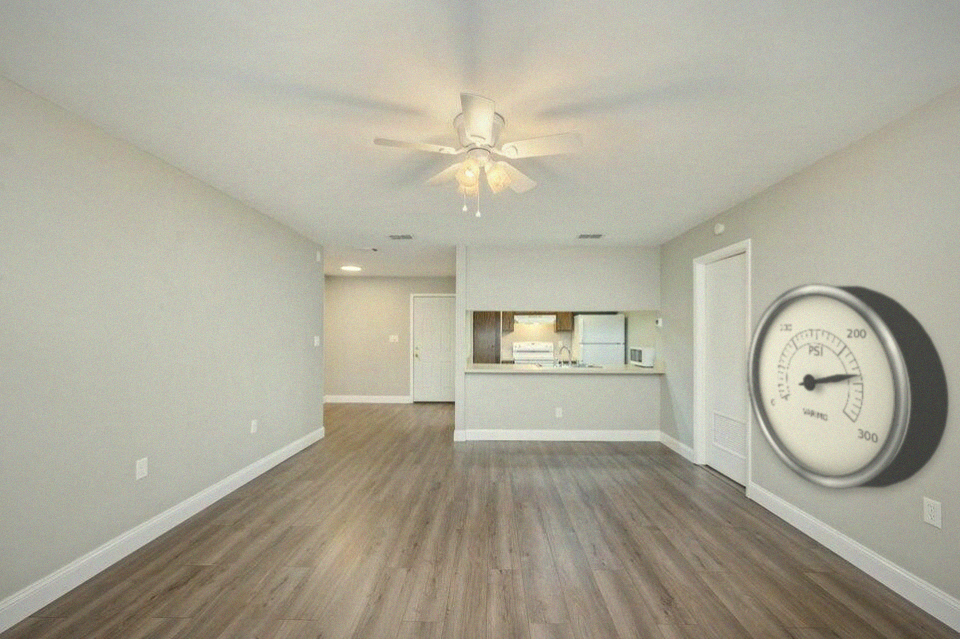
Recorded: 240 (psi)
